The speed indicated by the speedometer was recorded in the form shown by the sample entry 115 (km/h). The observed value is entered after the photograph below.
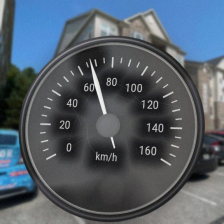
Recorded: 67.5 (km/h)
